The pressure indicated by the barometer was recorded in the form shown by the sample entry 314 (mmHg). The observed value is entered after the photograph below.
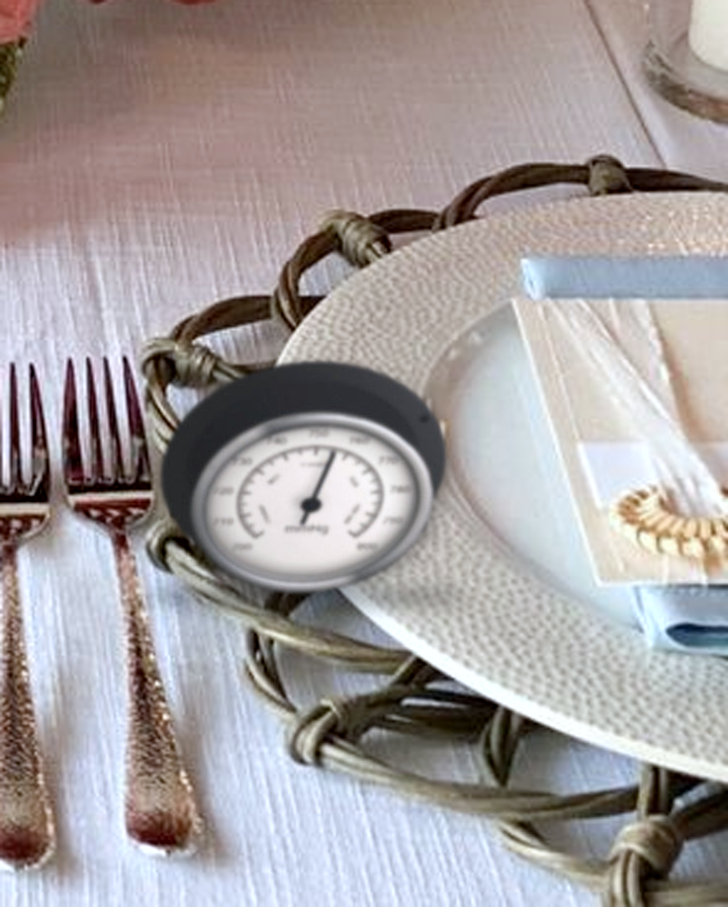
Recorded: 755 (mmHg)
